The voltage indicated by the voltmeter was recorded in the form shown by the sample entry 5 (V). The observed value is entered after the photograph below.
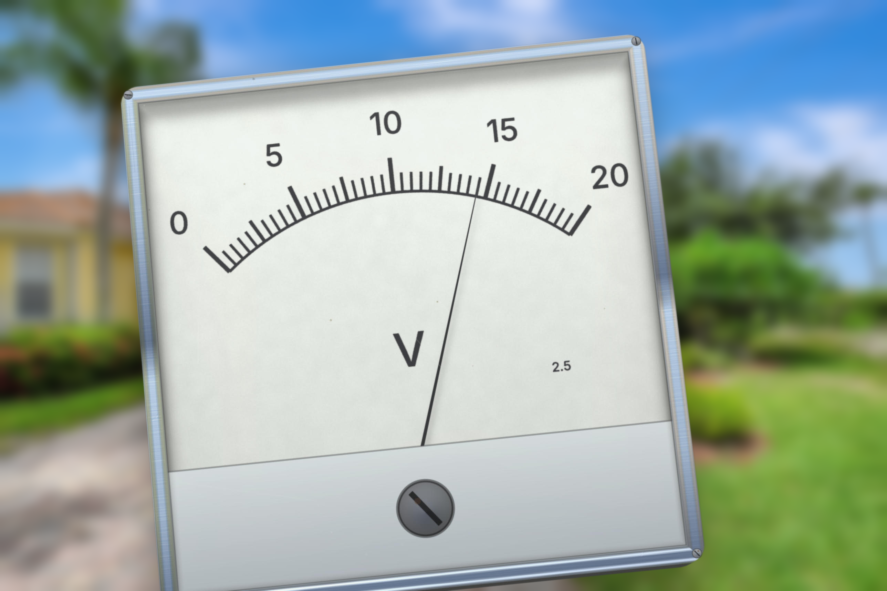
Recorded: 14.5 (V)
